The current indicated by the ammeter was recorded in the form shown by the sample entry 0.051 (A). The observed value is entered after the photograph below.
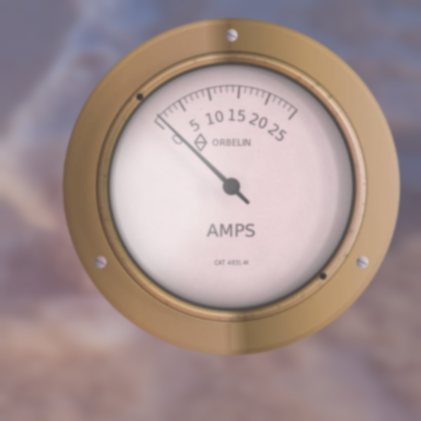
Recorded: 1 (A)
